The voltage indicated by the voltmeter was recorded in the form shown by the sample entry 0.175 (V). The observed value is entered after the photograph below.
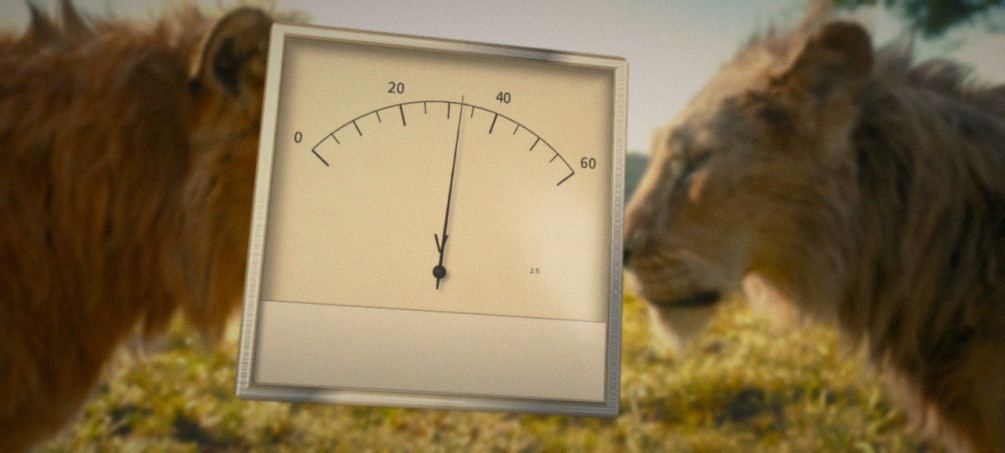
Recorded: 32.5 (V)
